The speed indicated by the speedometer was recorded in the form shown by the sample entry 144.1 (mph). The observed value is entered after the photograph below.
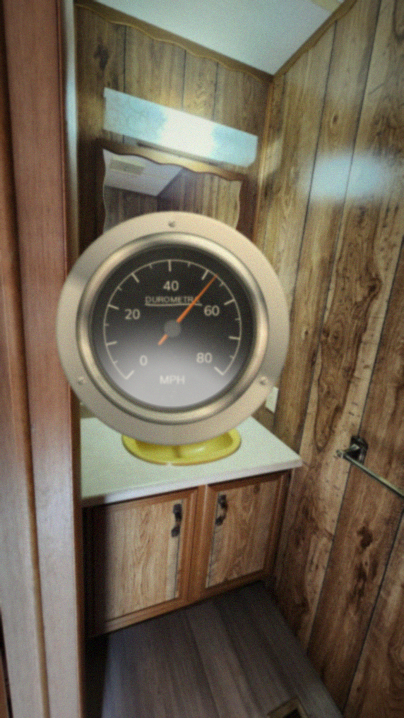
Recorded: 52.5 (mph)
